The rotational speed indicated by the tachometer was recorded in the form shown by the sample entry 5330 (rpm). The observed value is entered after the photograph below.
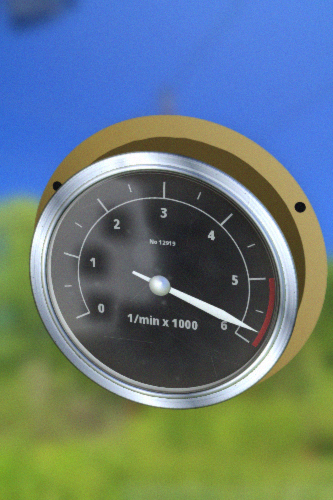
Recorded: 5750 (rpm)
